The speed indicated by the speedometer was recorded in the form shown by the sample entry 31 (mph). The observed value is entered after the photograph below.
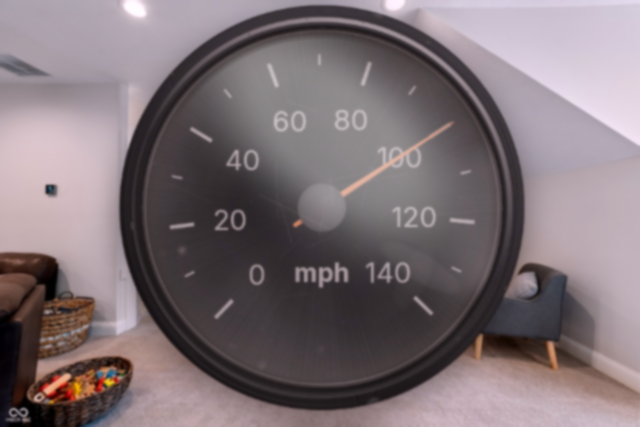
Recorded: 100 (mph)
